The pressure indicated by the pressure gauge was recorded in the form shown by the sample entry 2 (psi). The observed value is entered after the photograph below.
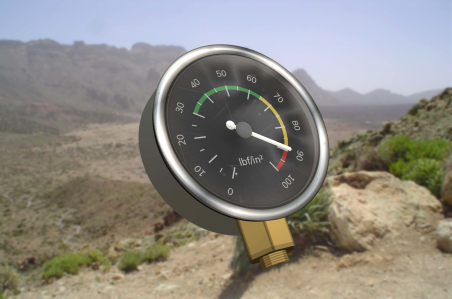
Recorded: 90 (psi)
